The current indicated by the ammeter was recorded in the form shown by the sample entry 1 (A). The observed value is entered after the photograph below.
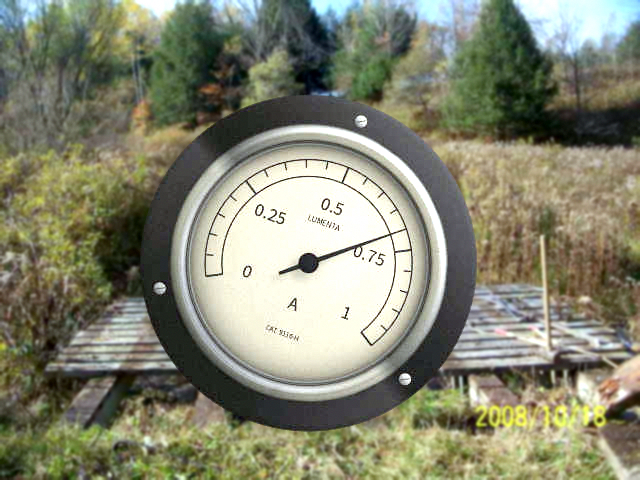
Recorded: 0.7 (A)
